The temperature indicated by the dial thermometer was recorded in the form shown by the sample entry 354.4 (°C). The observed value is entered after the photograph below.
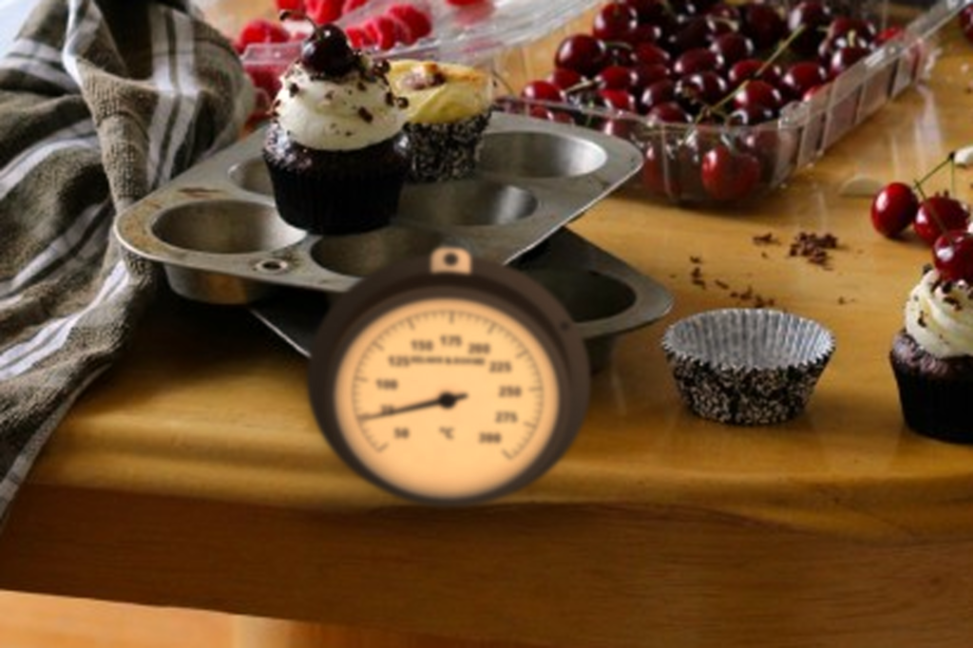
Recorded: 75 (°C)
